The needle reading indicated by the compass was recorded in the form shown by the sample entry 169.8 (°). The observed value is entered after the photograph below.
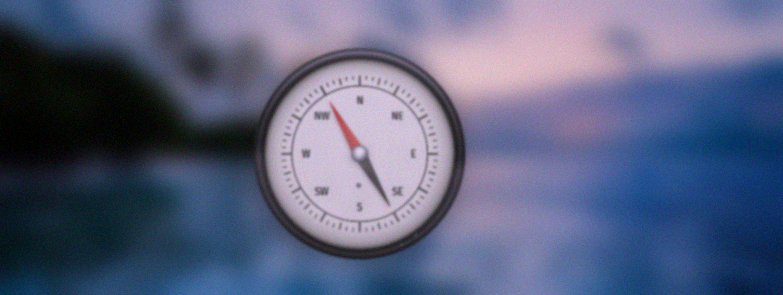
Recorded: 330 (°)
